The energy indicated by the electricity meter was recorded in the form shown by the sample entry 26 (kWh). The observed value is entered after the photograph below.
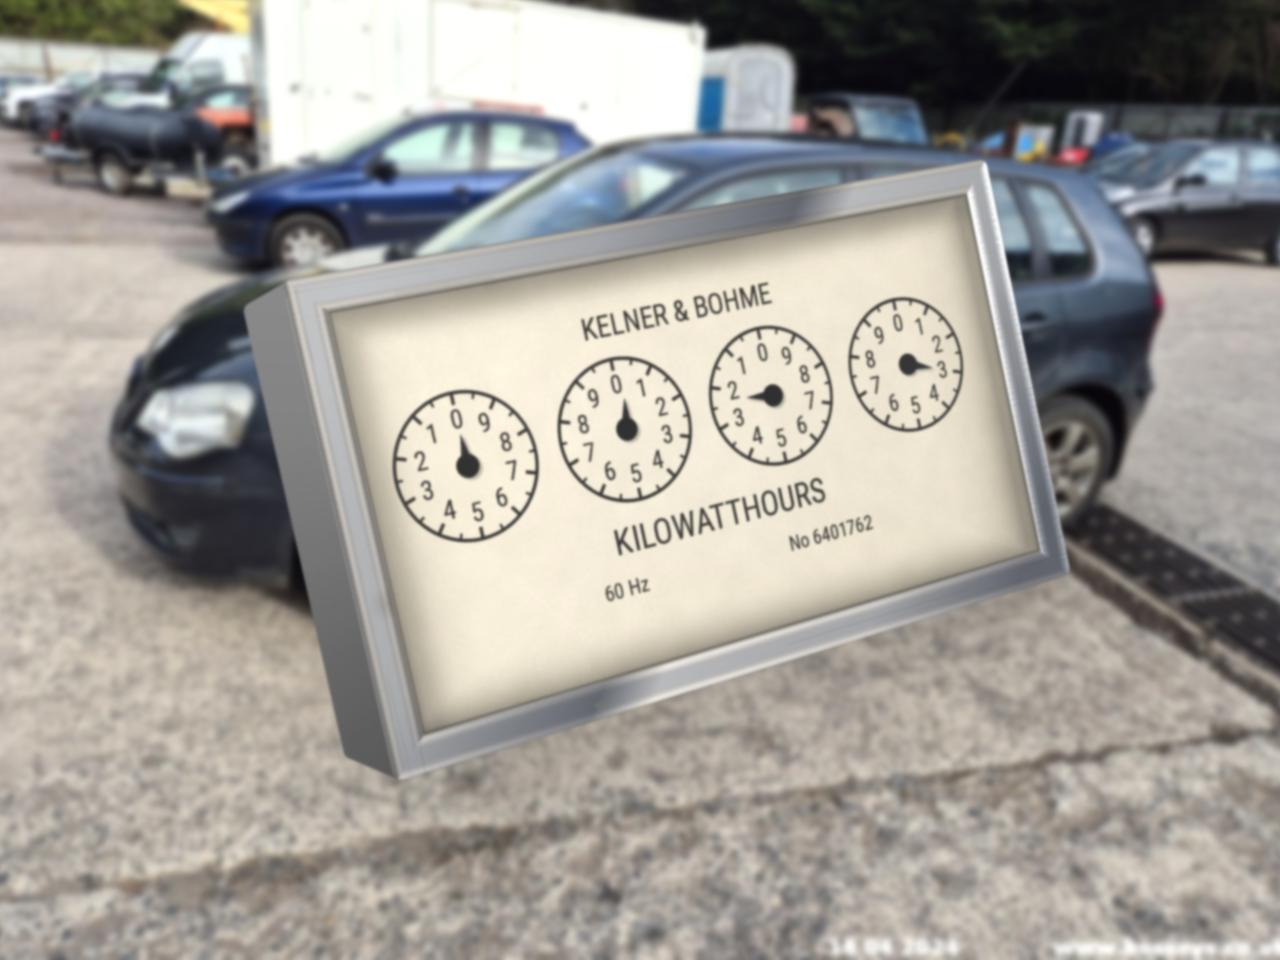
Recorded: 23 (kWh)
